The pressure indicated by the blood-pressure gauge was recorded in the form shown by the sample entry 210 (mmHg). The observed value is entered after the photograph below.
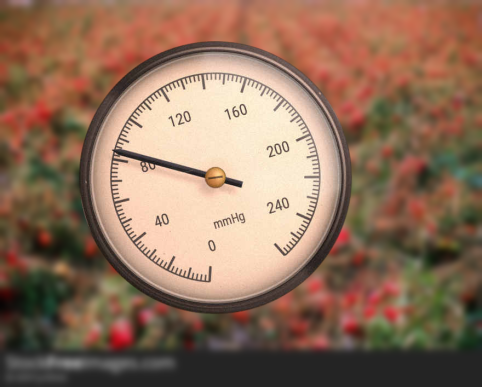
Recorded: 84 (mmHg)
